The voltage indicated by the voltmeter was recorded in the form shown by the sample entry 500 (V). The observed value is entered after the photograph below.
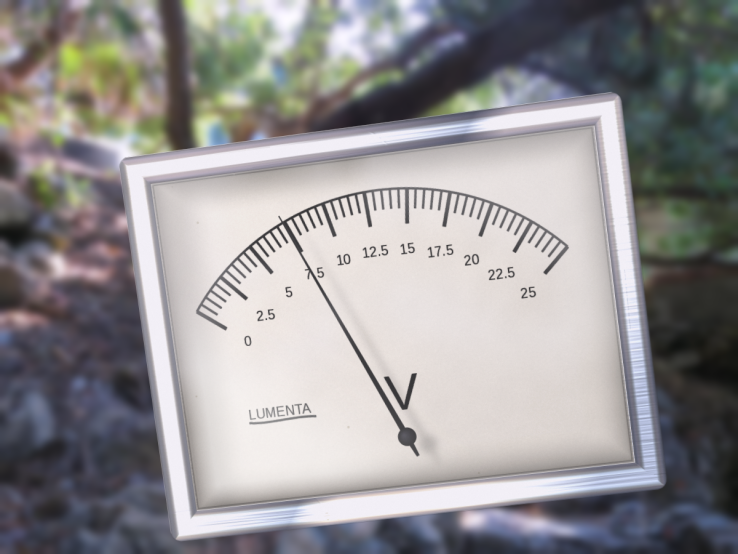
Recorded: 7.5 (V)
